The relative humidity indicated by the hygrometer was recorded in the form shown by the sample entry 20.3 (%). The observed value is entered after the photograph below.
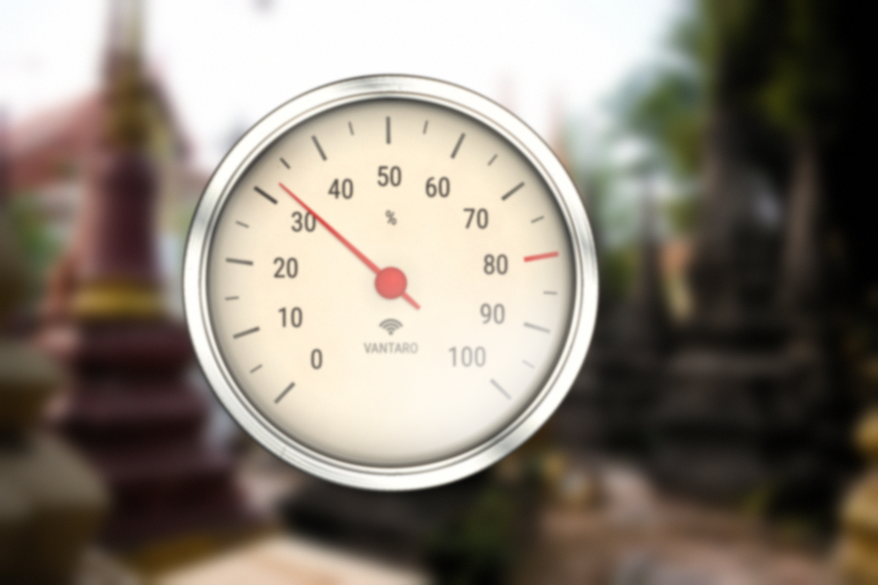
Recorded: 32.5 (%)
